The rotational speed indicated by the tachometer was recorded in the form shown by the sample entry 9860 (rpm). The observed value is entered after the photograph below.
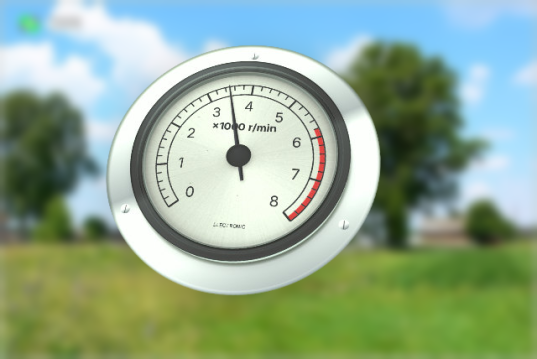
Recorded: 3500 (rpm)
